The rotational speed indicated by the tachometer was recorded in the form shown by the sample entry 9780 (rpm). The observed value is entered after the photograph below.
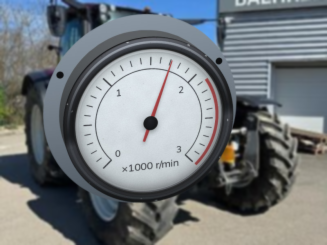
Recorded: 1700 (rpm)
